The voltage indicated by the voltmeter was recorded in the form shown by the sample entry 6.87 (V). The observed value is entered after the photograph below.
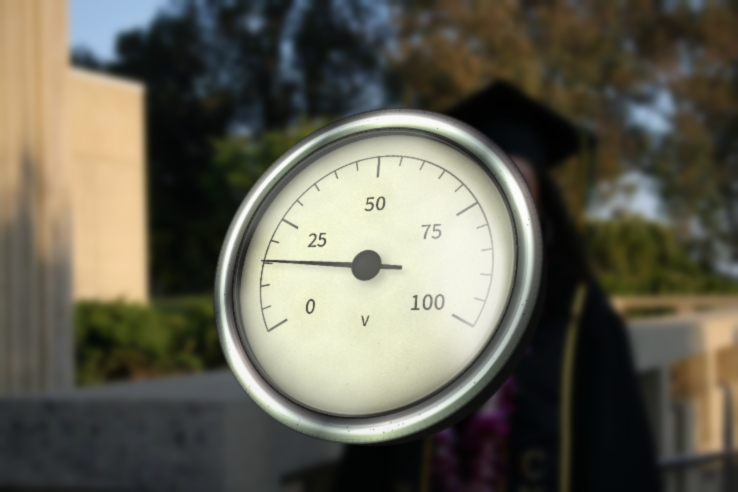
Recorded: 15 (V)
